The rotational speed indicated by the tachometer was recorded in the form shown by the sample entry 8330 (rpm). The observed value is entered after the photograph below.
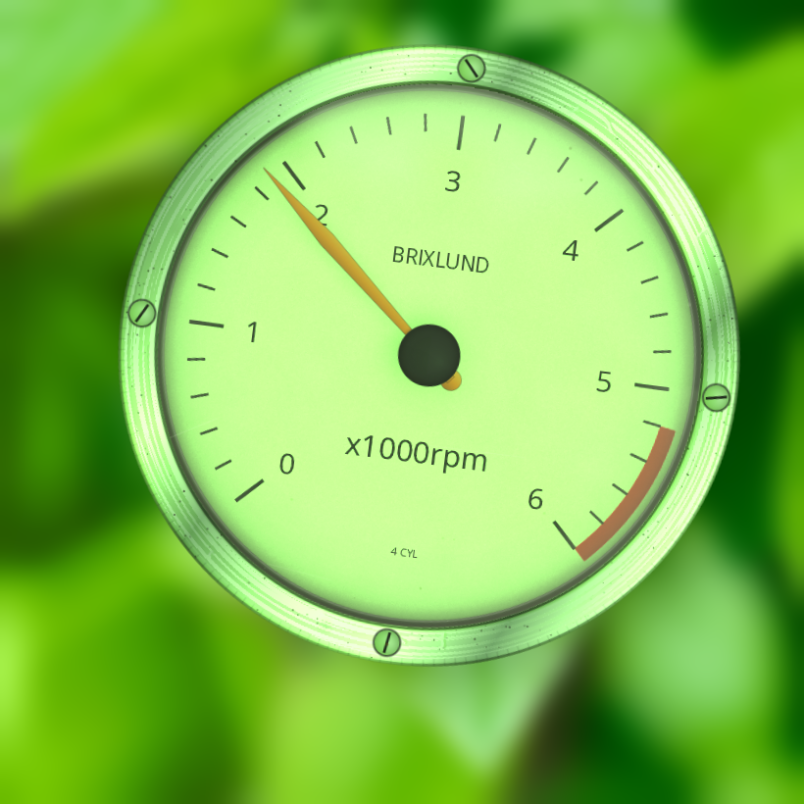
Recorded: 1900 (rpm)
